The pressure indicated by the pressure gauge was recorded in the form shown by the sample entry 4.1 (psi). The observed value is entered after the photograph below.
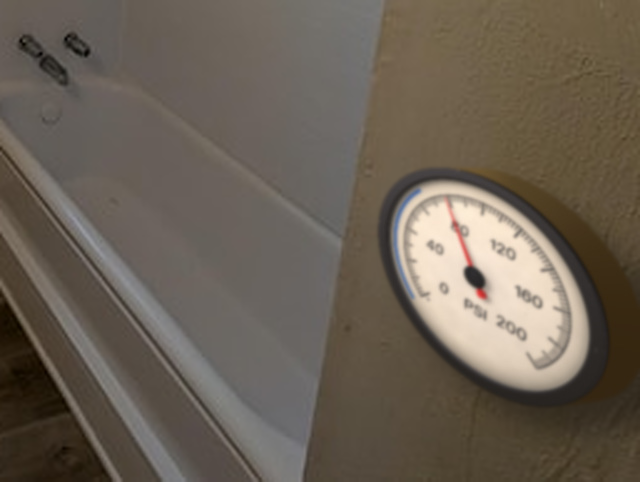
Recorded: 80 (psi)
